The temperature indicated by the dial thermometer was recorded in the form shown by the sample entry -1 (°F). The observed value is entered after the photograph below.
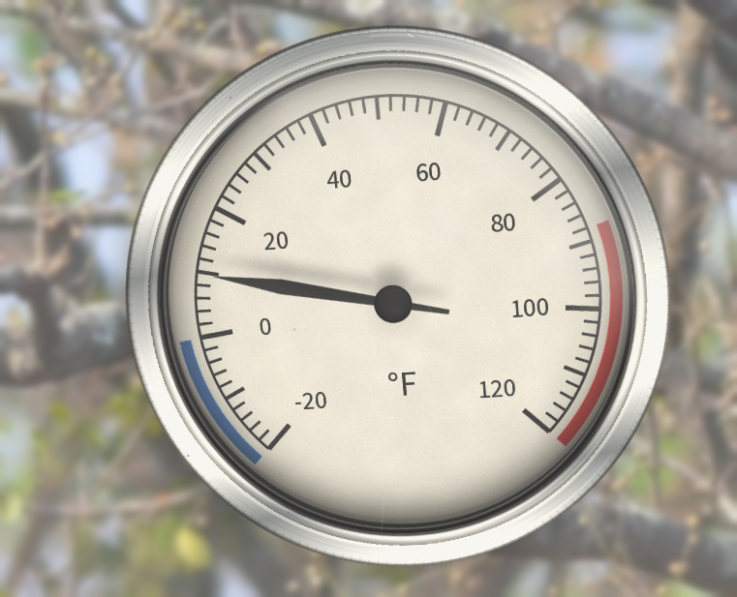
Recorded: 10 (°F)
